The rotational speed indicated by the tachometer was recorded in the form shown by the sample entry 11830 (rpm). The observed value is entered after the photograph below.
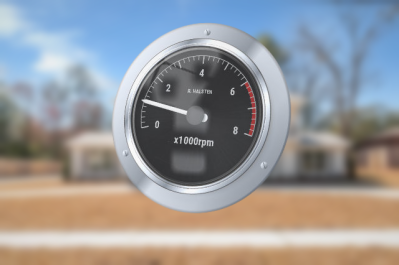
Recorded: 1000 (rpm)
